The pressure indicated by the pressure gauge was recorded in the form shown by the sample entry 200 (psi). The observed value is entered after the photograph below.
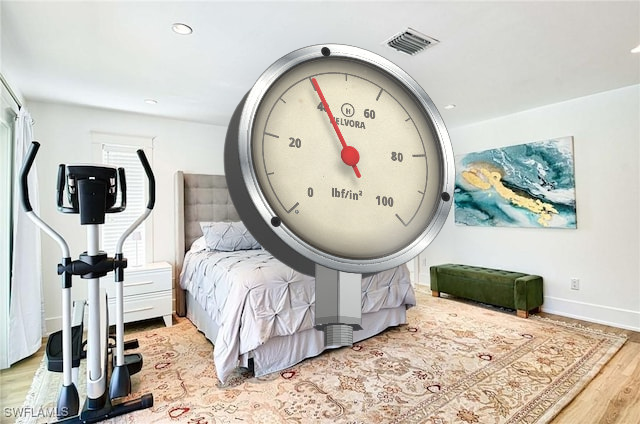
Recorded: 40 (psi)
